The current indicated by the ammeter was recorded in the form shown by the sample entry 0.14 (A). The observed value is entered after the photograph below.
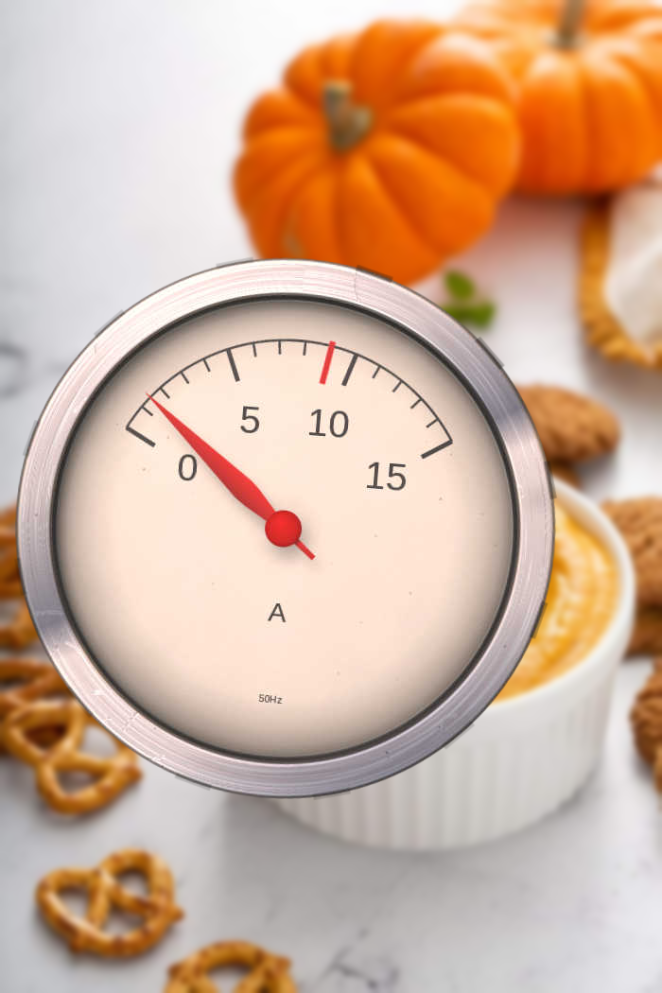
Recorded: 1.5 (A)
